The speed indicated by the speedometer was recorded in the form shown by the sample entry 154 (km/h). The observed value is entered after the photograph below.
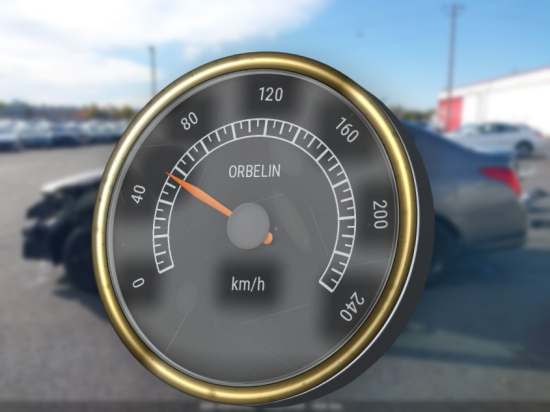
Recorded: 55 (km/h)
